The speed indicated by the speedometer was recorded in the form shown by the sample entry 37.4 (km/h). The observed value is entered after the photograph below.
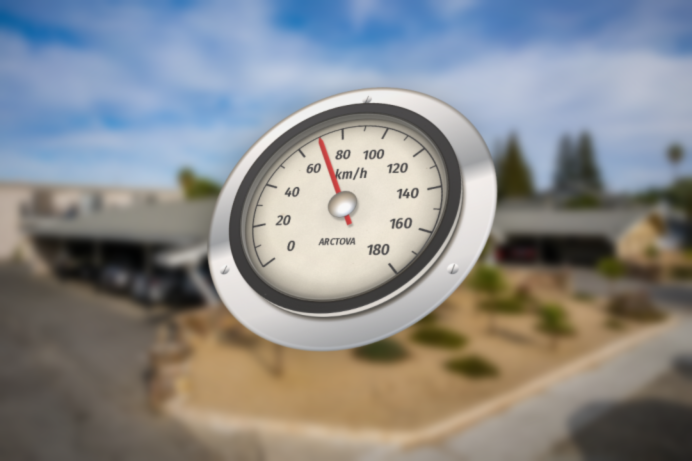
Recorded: 70 (km/h)
